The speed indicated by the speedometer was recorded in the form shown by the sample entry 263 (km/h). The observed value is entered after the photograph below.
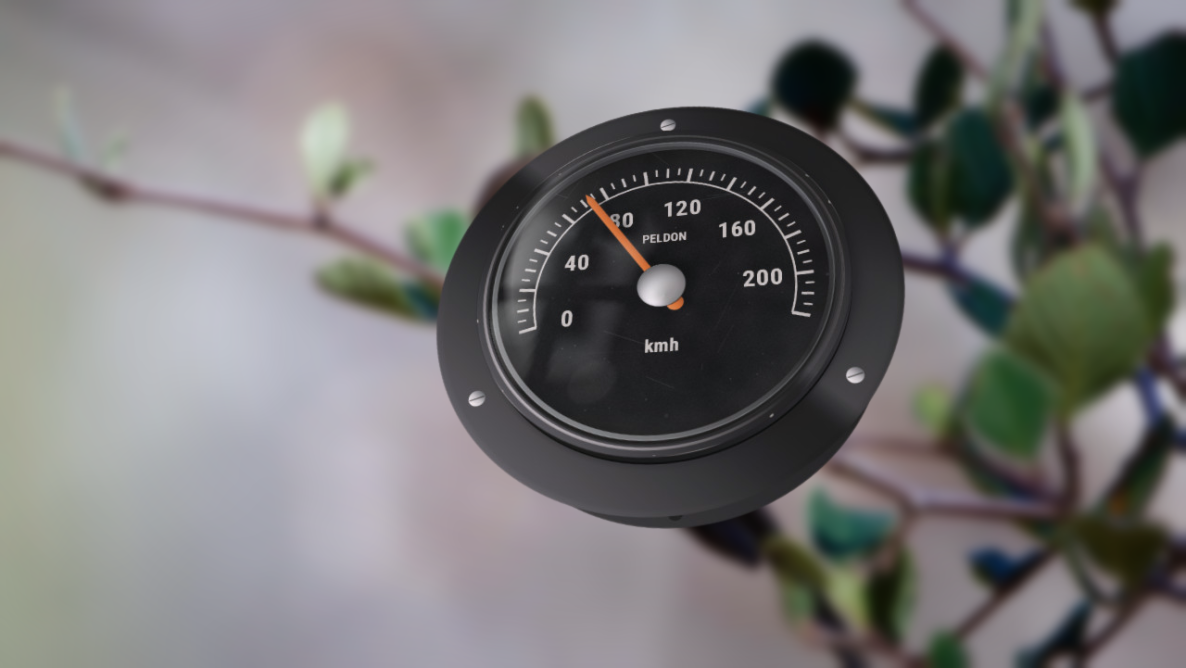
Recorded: 72.5 (km/h)
